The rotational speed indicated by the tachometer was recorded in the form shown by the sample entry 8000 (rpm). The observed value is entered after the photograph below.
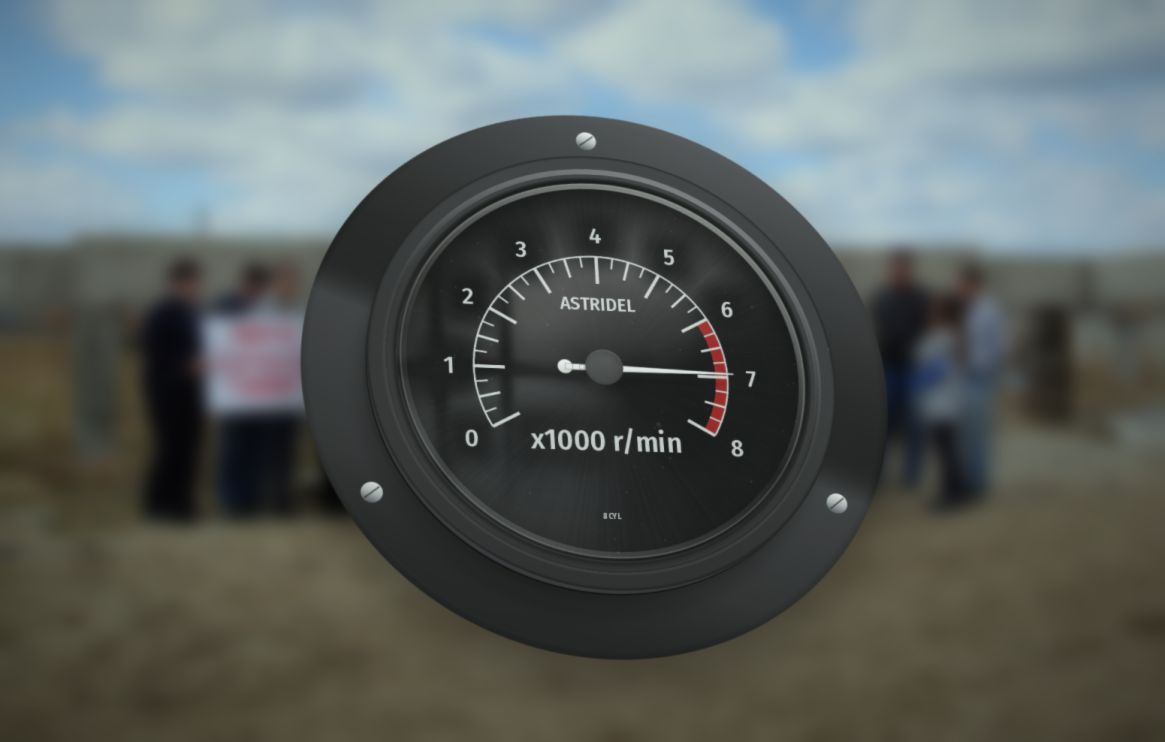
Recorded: 7000 (rpm)
